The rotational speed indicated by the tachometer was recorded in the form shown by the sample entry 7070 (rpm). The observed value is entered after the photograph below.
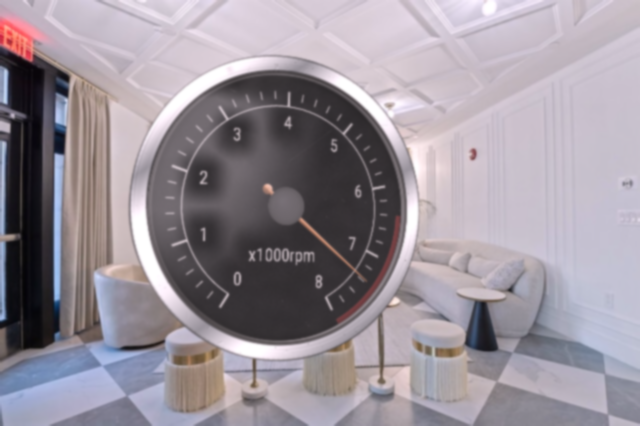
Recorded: 7400 (rpm)
